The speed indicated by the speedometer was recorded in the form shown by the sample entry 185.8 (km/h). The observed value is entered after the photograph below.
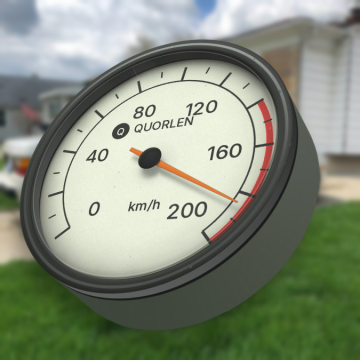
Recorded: 185 (km/h)
